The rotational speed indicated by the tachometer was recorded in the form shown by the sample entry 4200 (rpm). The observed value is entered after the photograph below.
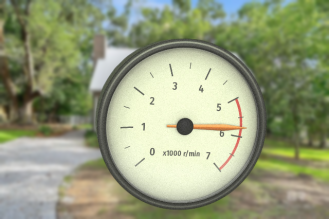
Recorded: 5750 (rpm)
